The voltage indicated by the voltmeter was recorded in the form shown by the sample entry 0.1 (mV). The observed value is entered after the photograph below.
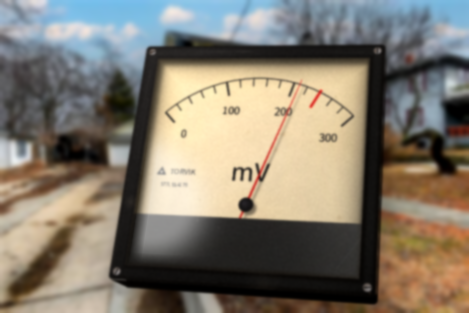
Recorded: 210 (mV)
